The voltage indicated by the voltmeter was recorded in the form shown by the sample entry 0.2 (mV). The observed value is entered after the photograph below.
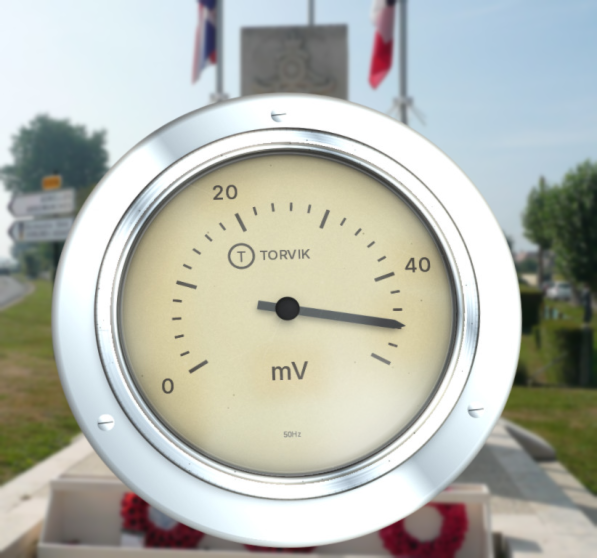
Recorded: 46 (mV)
